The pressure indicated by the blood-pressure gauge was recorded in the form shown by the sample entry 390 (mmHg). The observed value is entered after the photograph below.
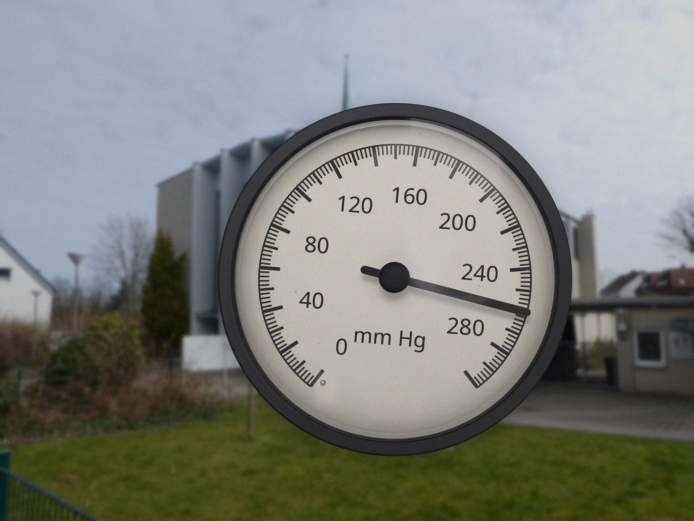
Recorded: 260 (mmHg)
